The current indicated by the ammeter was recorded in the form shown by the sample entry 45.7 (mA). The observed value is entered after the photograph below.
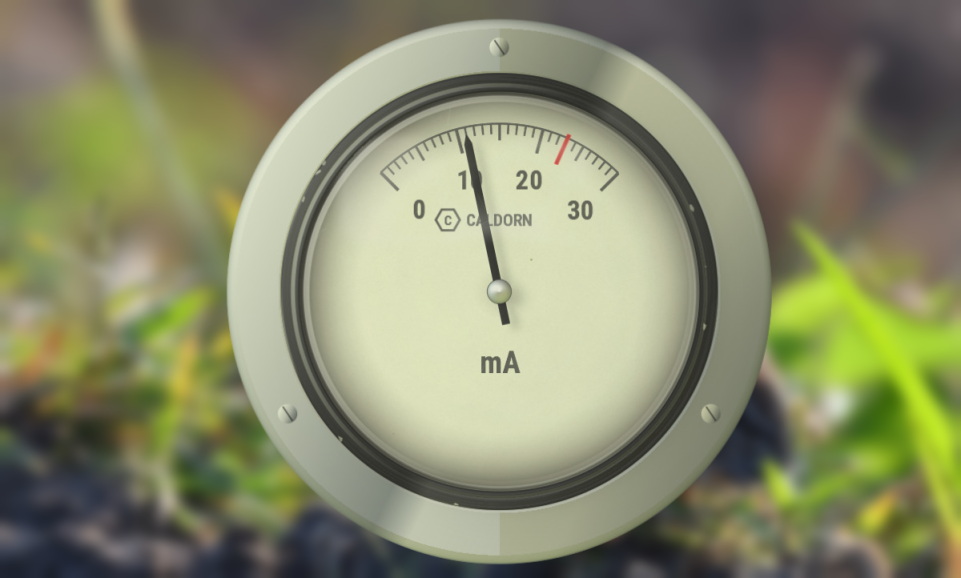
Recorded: 11 (mA)
